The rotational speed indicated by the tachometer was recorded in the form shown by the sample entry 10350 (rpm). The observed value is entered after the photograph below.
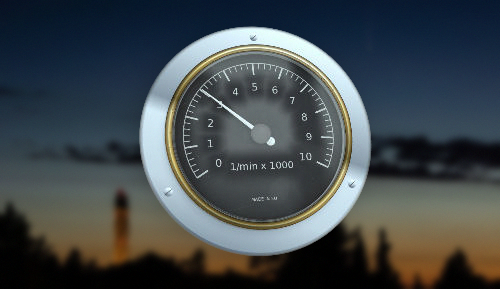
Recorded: 3000 (rpm)
